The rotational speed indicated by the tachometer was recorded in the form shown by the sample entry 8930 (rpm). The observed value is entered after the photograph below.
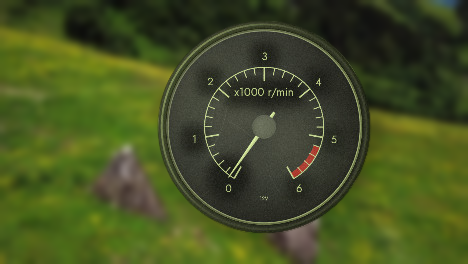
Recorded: 100 (rpm)
